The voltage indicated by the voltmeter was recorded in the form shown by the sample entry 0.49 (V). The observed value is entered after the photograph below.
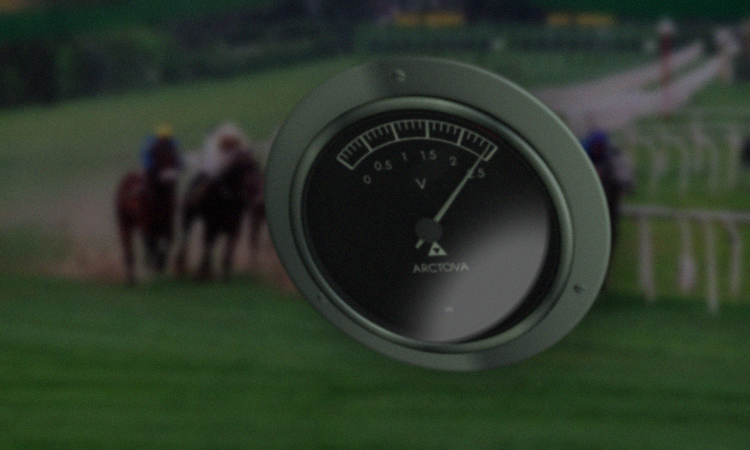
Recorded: 2.4 (V)
